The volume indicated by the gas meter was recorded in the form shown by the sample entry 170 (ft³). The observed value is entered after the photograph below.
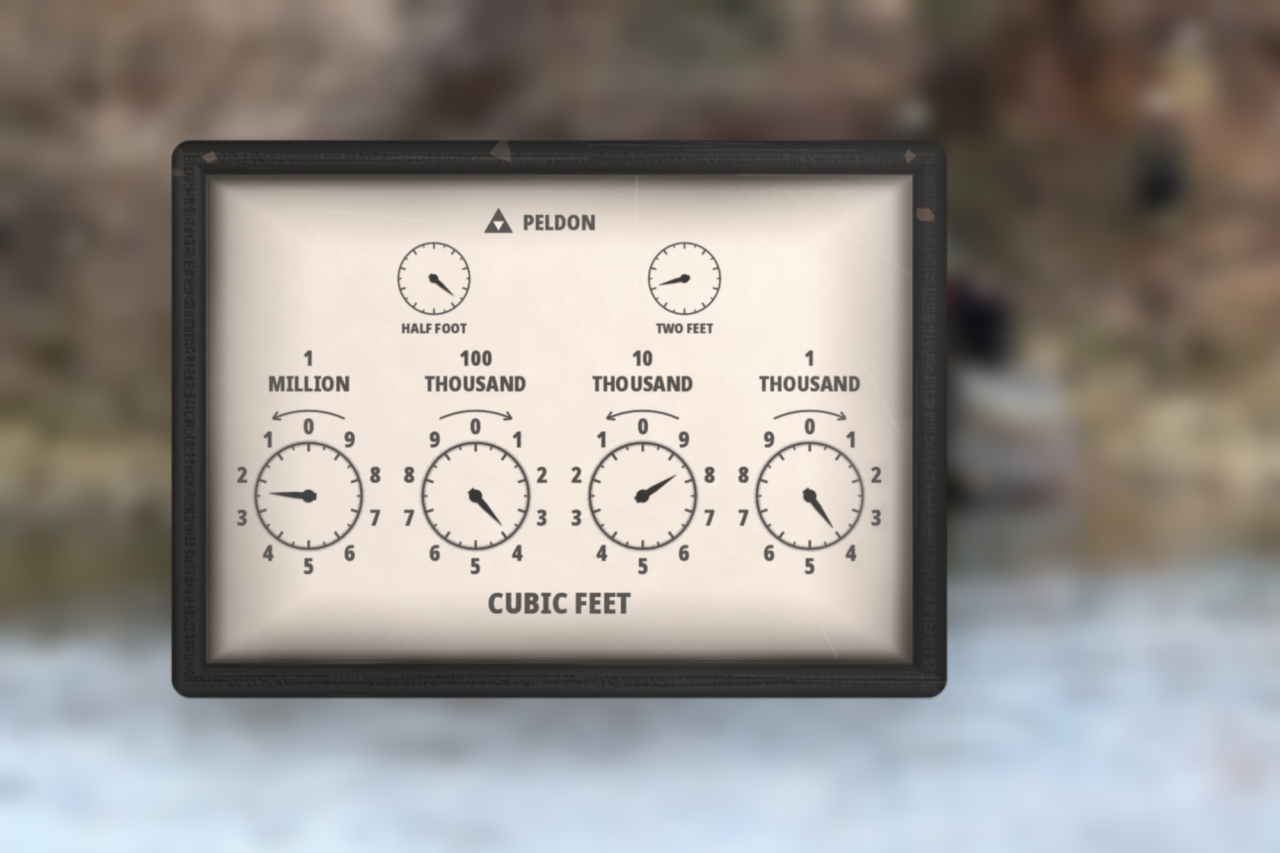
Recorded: 238400 (ft³)
